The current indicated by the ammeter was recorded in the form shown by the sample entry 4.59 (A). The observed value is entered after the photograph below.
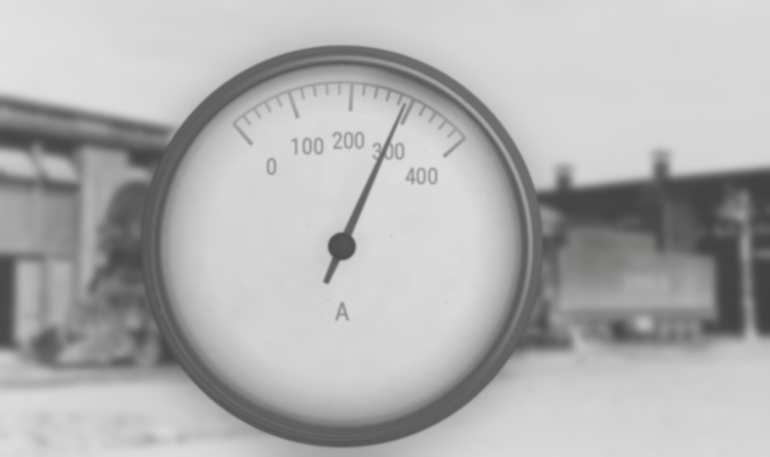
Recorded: 290 (A)
